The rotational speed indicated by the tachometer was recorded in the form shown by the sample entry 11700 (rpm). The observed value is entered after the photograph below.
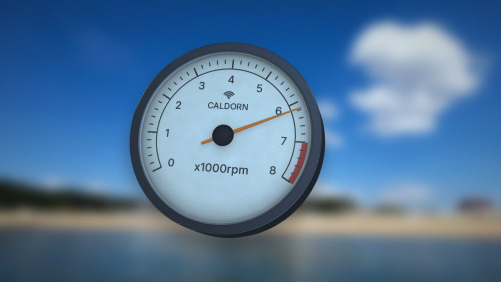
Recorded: 6200 (rpm)
